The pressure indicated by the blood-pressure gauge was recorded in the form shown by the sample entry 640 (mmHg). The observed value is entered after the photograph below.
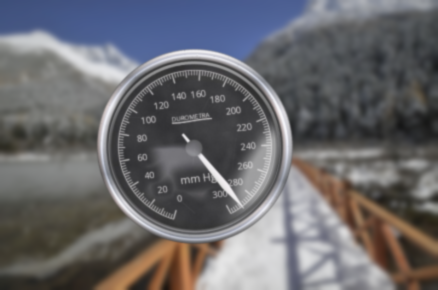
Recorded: 290 (mmHg)
